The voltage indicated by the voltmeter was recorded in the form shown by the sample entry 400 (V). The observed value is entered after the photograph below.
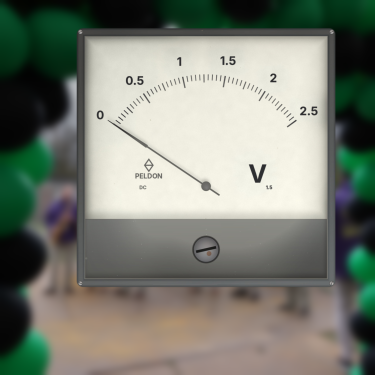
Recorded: 0 (V)
